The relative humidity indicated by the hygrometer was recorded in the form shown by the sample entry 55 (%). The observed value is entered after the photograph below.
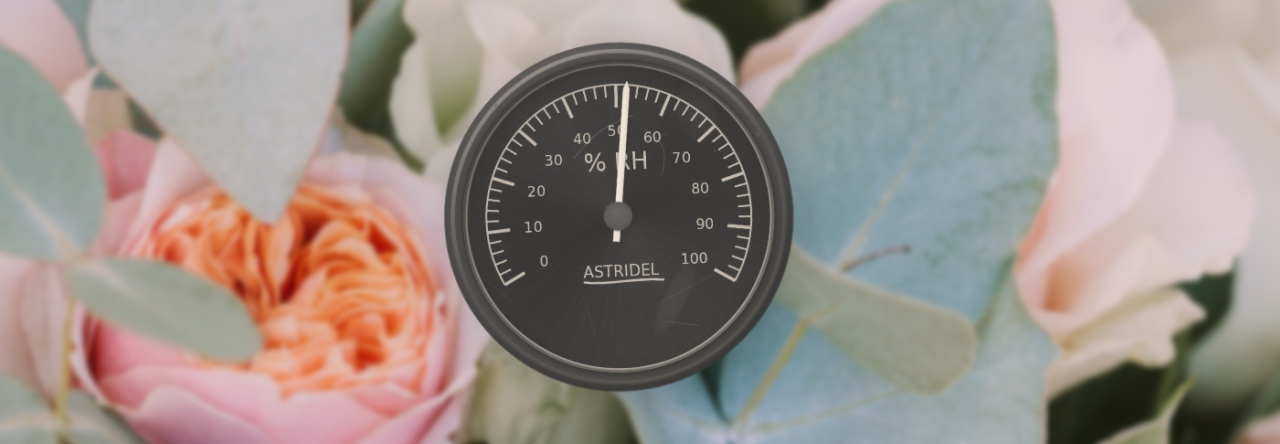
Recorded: 52 (%)
